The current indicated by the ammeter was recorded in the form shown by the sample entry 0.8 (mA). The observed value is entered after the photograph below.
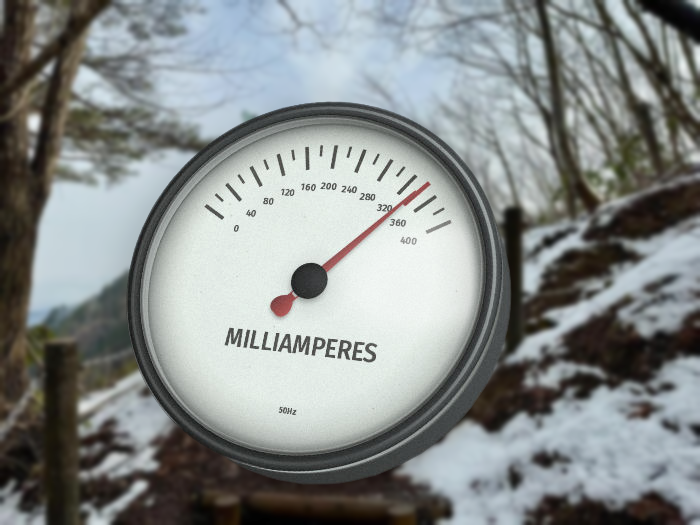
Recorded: 340 (mA)
